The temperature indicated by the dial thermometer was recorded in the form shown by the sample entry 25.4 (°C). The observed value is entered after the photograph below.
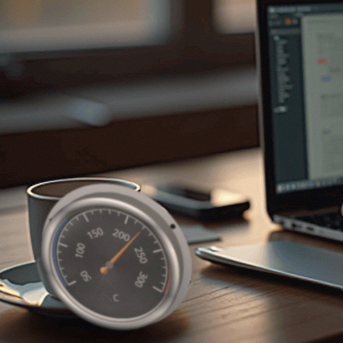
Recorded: 220 (°C)
